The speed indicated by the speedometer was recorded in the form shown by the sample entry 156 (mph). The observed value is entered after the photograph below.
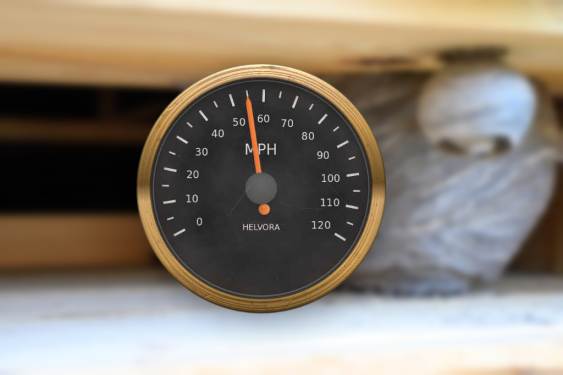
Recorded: 55 (mph)
